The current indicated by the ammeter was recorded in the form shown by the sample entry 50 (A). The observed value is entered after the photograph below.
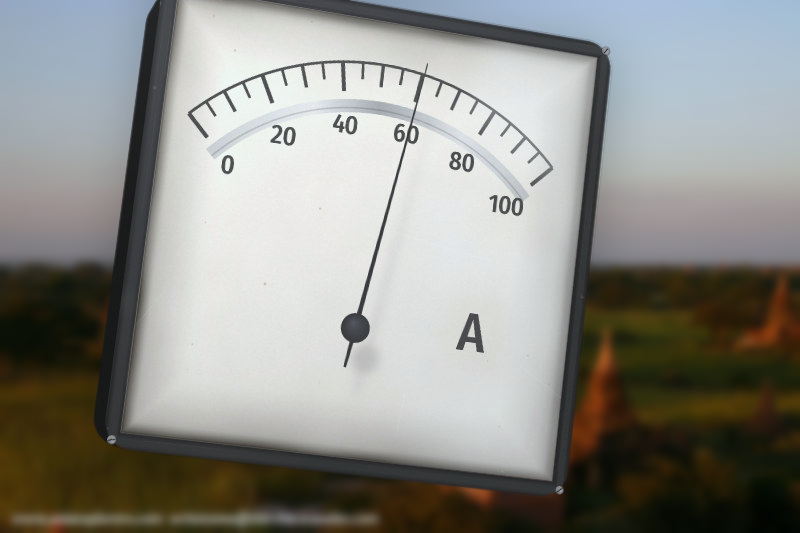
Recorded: 60 (A)
